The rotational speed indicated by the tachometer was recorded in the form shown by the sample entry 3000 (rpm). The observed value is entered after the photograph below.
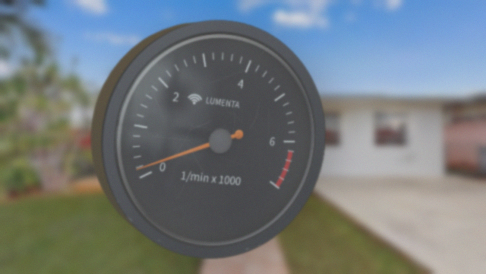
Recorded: 200 (rpm)
